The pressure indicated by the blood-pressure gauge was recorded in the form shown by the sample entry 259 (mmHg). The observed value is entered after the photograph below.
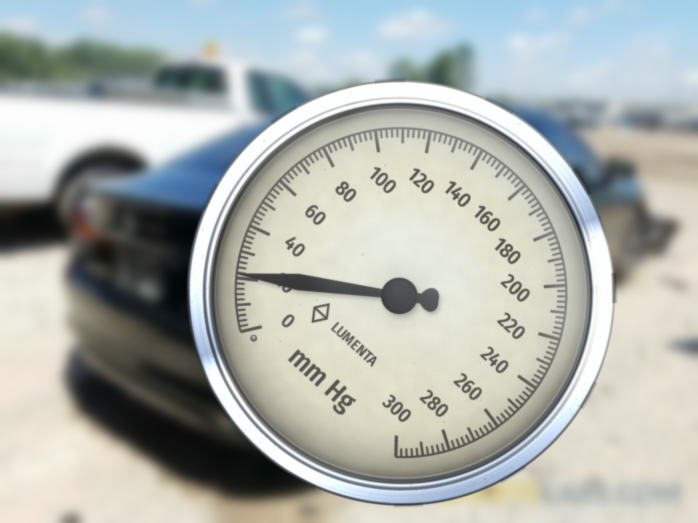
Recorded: 22 (mmHg)
